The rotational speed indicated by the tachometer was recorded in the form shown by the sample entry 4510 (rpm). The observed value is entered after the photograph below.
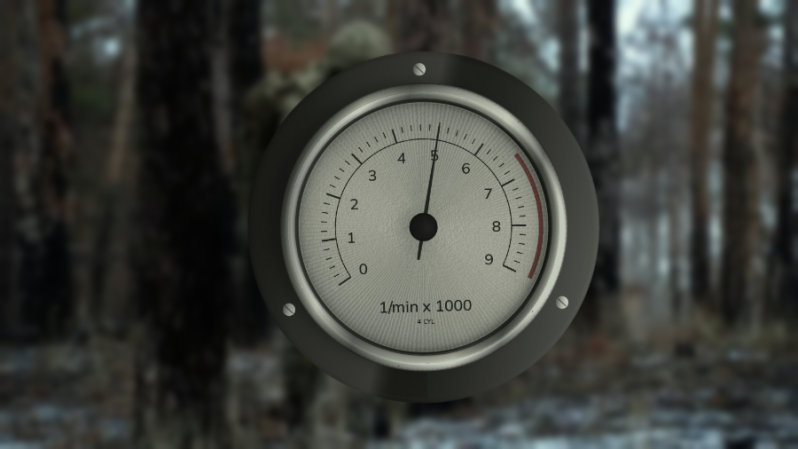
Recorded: 5000 (rpm)
